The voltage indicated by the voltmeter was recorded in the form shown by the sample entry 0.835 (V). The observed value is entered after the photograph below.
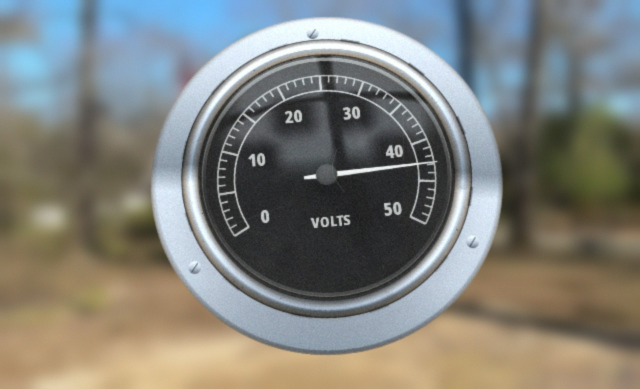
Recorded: 43 (V)
